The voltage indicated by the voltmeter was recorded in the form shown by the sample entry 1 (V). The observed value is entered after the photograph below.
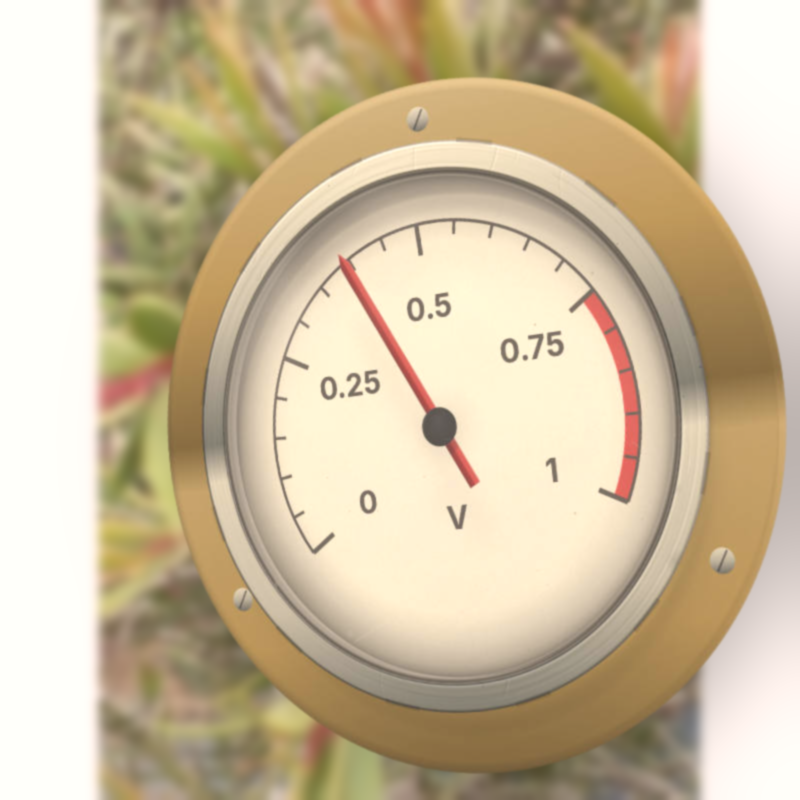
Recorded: 0.4 (V)
